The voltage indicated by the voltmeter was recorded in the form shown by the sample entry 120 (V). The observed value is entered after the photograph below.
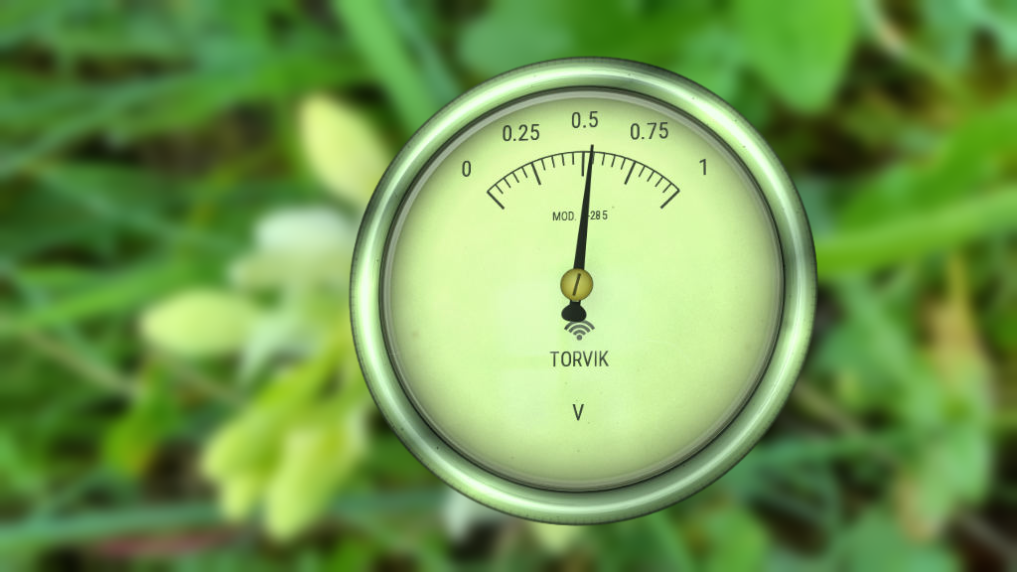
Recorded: 0.55 (V)
